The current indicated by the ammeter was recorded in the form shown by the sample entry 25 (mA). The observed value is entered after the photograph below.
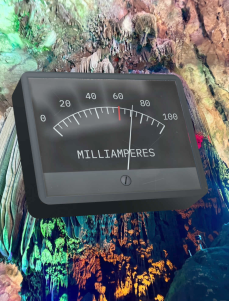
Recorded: 70 (mA)
